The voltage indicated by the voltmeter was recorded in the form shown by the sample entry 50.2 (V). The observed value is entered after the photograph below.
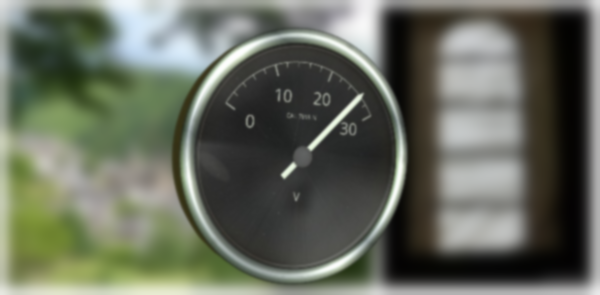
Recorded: 26 (V)
